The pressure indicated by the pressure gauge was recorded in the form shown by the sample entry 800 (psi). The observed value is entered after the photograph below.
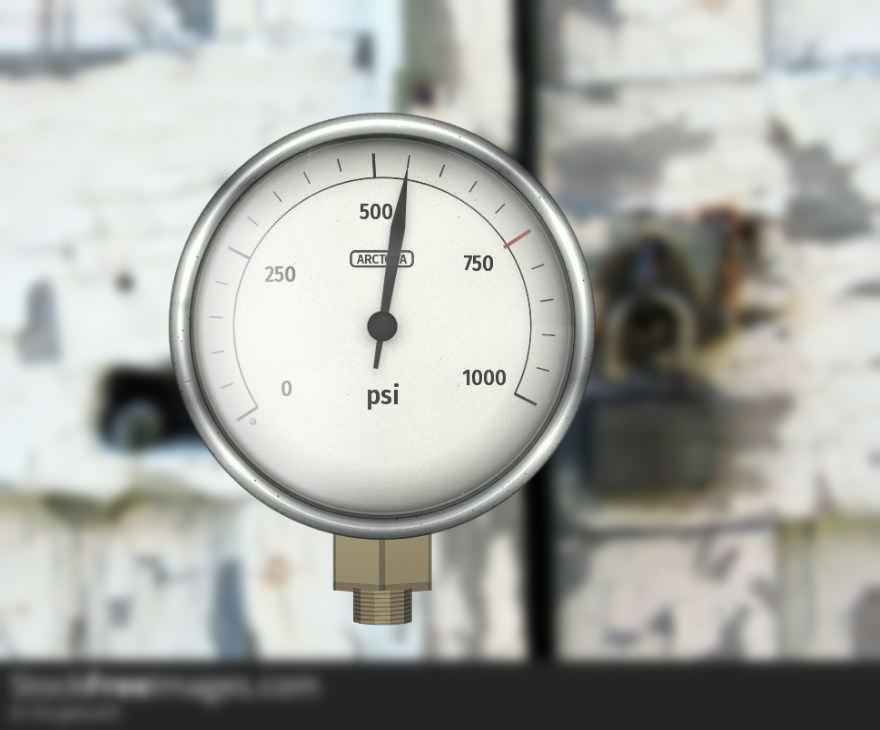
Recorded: 550 (psi)
